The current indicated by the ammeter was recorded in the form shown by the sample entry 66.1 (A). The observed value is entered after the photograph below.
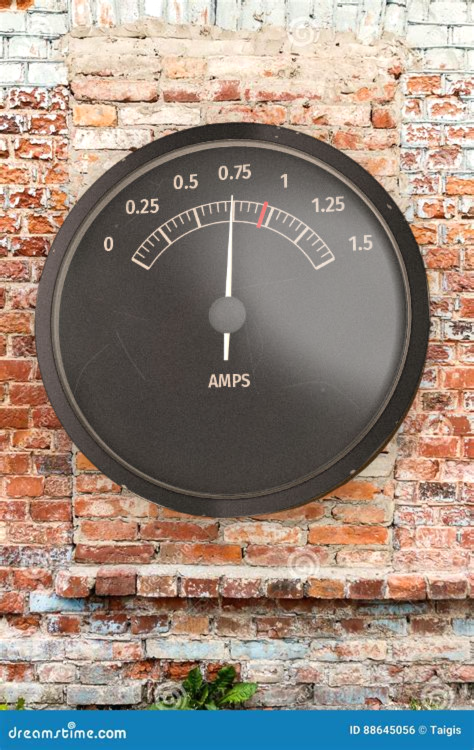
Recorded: 0.75 (A)
